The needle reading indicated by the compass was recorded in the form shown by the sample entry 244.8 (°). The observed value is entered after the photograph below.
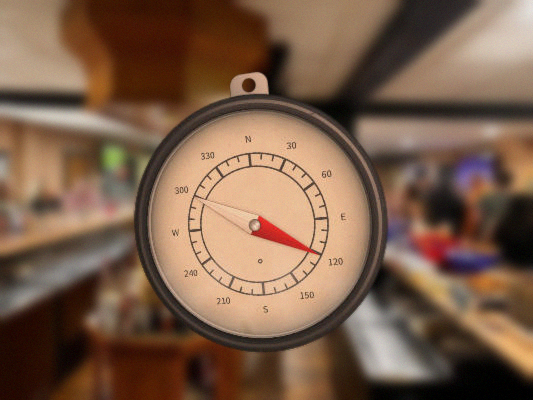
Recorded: 120 (°)
